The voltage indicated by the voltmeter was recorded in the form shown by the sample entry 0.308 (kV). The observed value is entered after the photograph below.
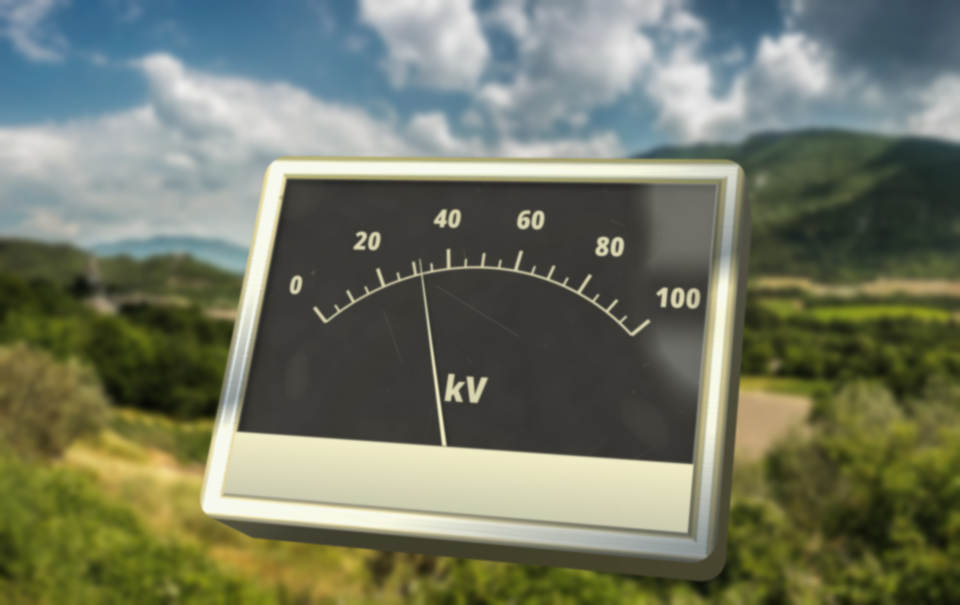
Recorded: 32.5 (kV)
